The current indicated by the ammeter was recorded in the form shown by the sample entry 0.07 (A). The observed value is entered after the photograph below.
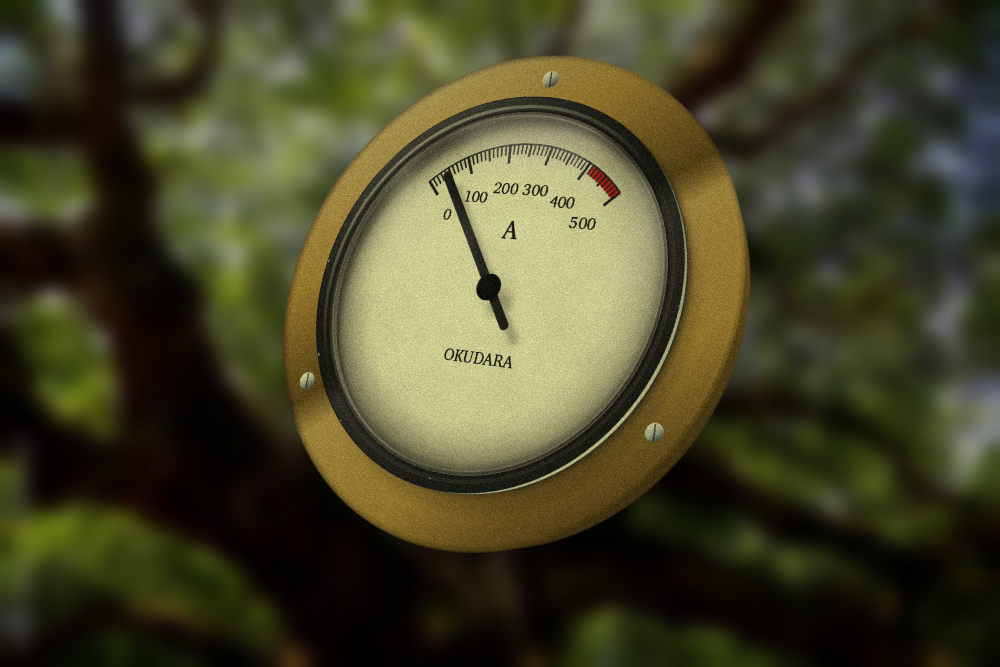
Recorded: 50 (A)
